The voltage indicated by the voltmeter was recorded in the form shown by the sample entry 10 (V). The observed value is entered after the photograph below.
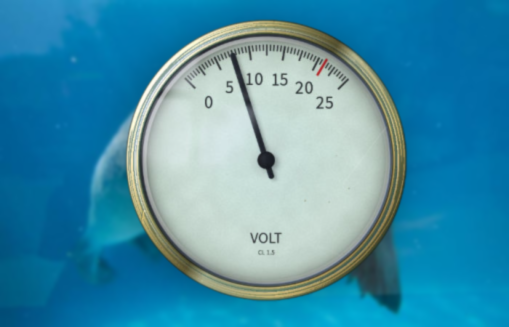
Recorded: 7.5 (V)
